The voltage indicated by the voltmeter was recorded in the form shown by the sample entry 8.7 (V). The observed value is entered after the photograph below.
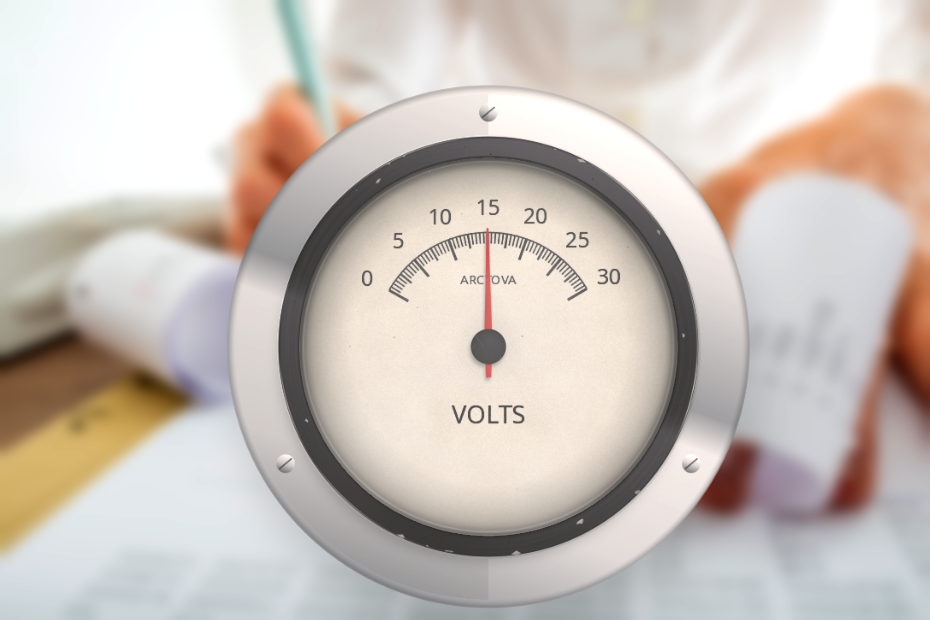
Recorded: 15 (V)
